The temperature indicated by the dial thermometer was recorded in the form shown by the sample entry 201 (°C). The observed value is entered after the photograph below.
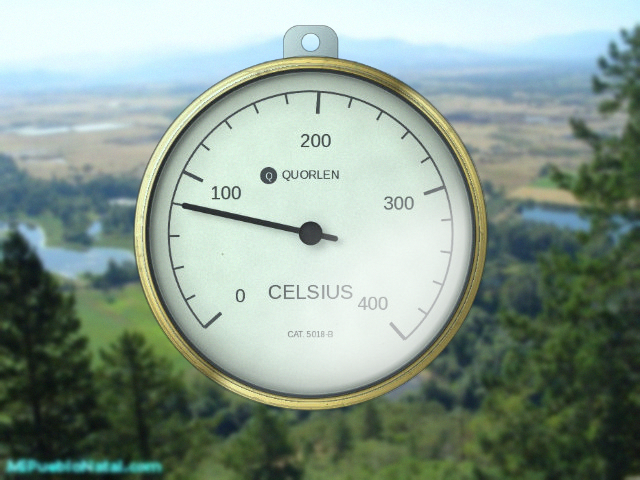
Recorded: 80 (°C)
